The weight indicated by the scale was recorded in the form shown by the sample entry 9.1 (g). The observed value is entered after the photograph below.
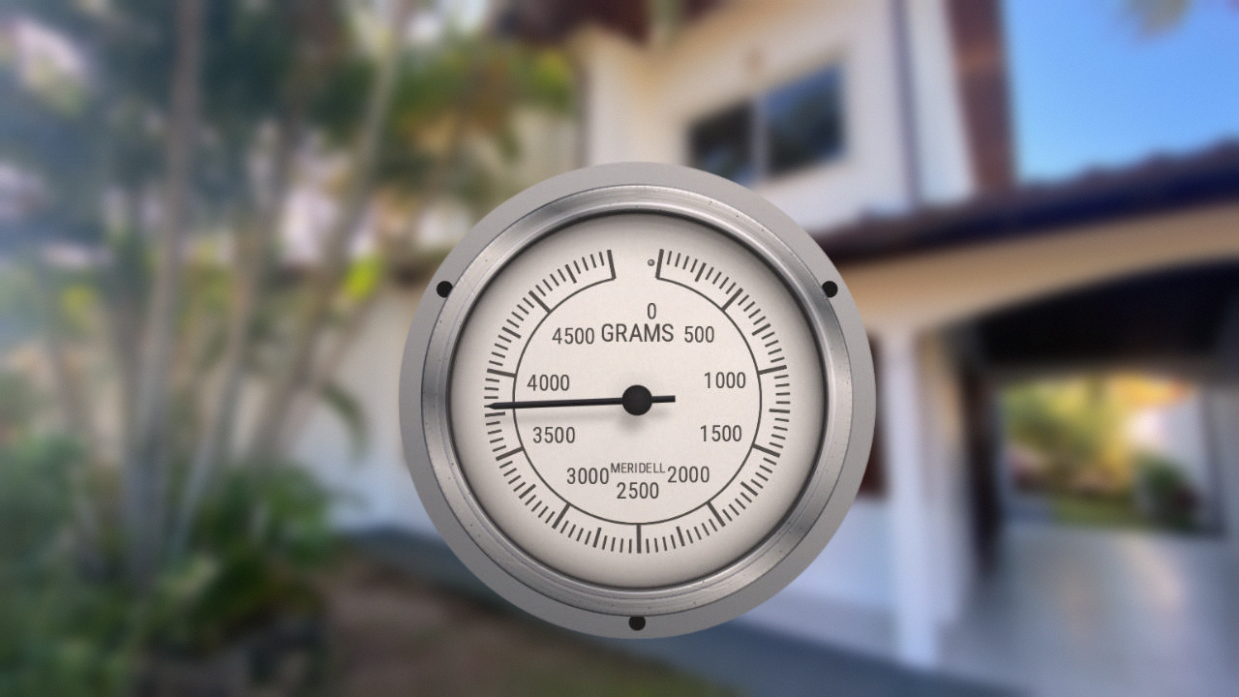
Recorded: 3800 (g)
